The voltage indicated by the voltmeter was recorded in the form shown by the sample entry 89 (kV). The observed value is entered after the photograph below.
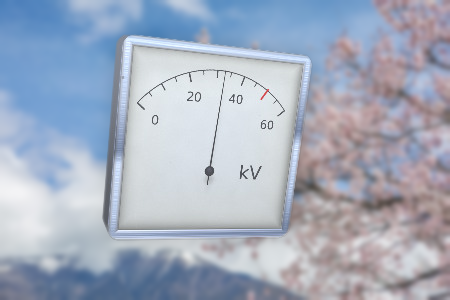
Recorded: 32.5 (kV)
